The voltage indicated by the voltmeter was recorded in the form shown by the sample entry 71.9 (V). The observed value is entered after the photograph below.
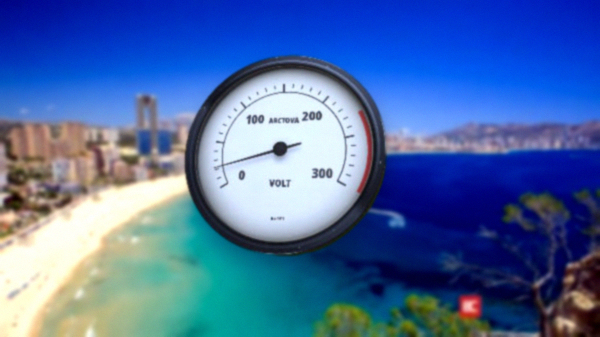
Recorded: 20 (V)
